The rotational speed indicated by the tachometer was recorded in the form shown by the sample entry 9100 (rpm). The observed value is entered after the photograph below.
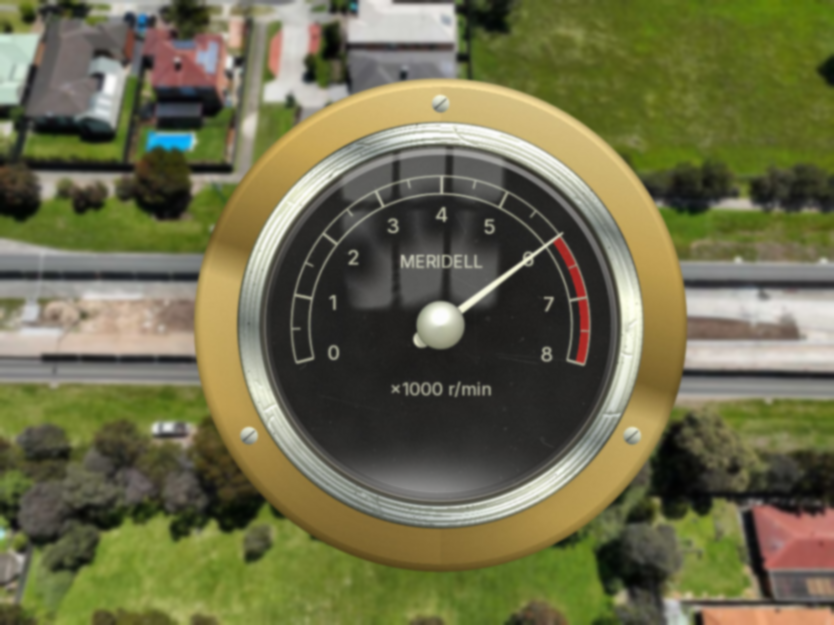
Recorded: 6000 (rpm)
